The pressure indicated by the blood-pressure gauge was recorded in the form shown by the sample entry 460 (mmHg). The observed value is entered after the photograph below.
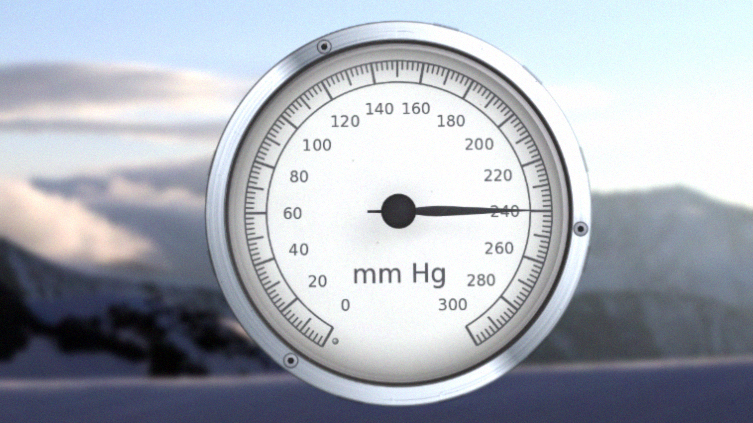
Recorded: 240 (mmHg)
